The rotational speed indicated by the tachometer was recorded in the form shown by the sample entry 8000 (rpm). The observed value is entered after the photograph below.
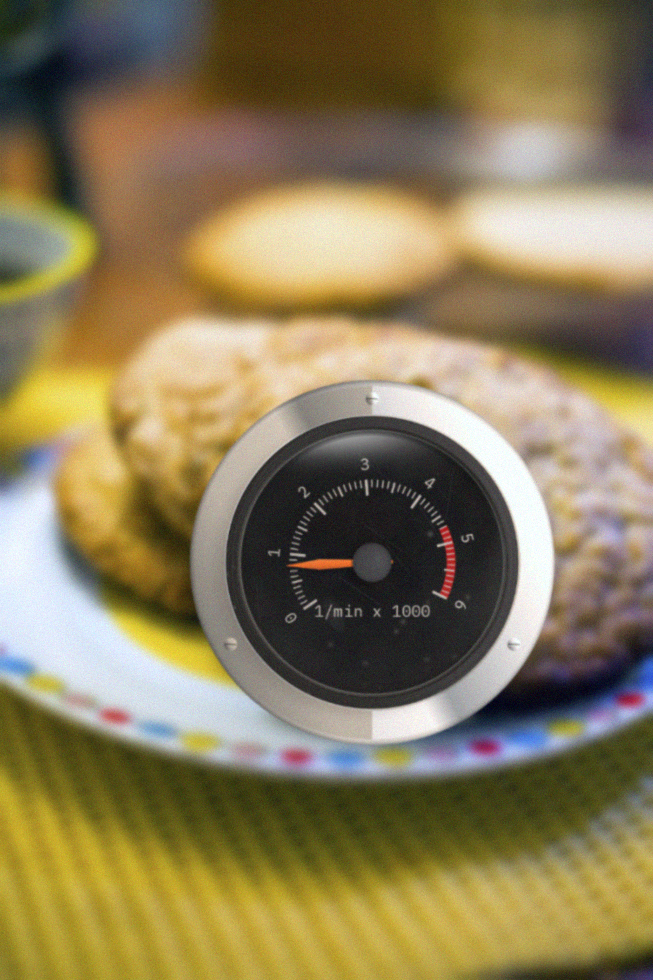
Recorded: 800 (rpm)
